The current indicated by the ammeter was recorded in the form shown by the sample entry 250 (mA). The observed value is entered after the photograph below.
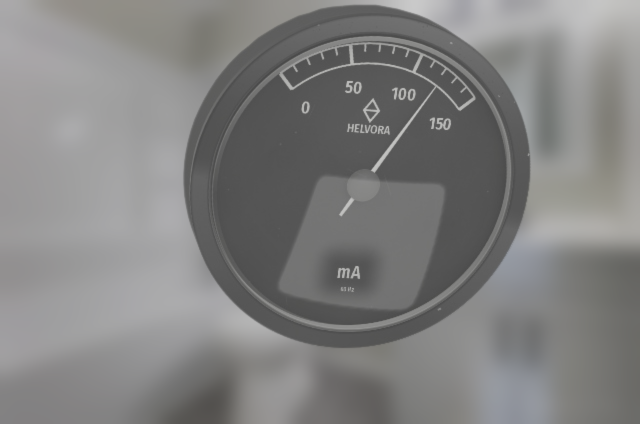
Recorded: 120 (mA)
